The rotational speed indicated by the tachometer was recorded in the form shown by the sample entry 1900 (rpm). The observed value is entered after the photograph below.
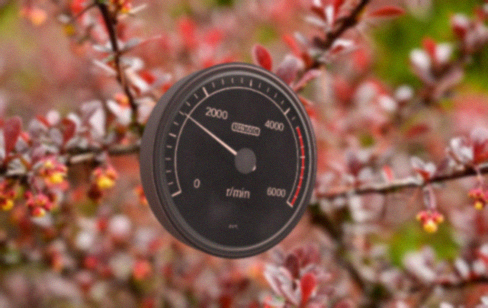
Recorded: 1400 (rpm)
